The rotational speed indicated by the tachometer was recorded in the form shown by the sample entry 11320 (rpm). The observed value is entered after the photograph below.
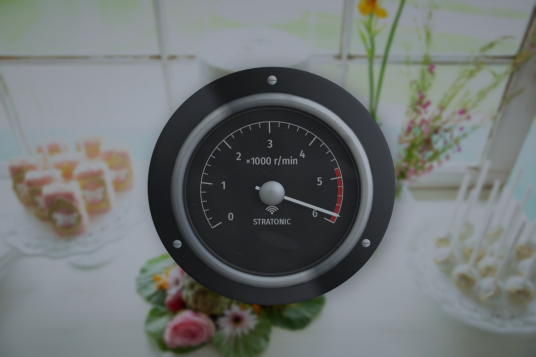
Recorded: 5800 (rpm)
